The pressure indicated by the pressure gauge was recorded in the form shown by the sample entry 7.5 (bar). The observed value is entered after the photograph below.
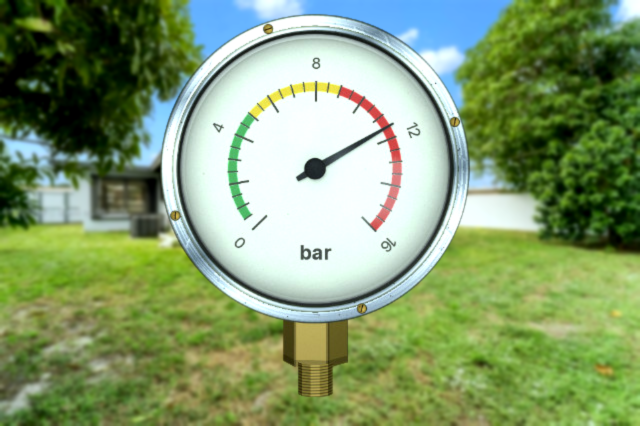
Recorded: 11.5 (bar)
